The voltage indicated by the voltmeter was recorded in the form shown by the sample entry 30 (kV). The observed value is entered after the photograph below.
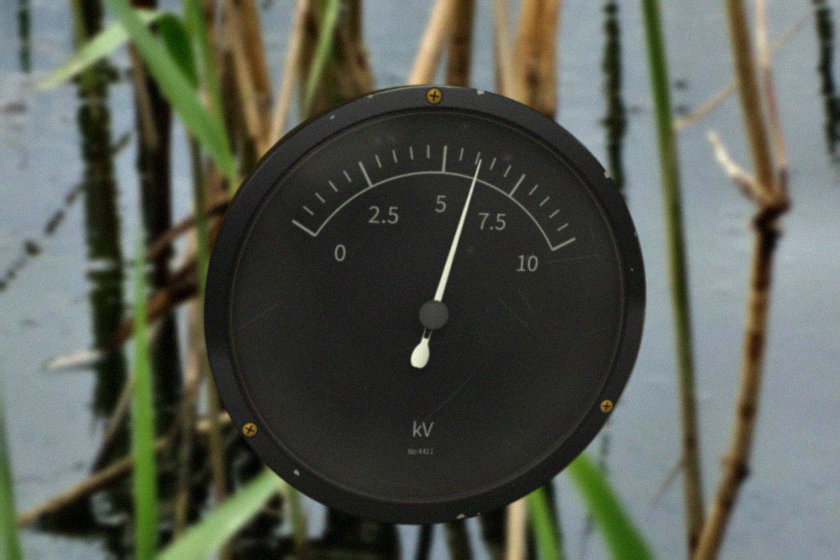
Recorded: 6 (kV)
